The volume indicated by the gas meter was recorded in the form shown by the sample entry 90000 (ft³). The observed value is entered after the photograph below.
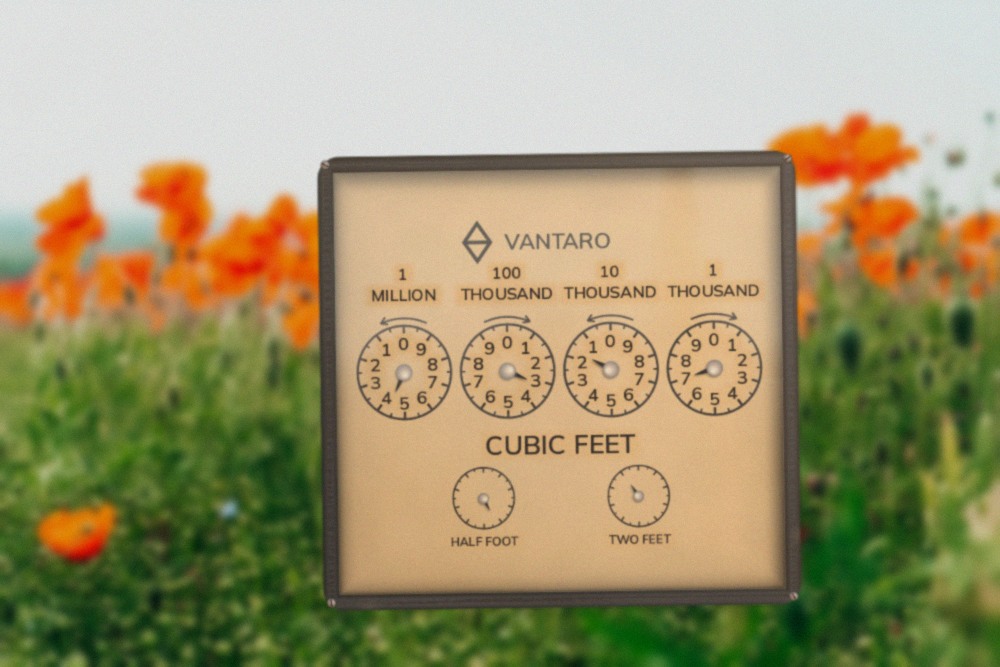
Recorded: 431700 (ft³)
